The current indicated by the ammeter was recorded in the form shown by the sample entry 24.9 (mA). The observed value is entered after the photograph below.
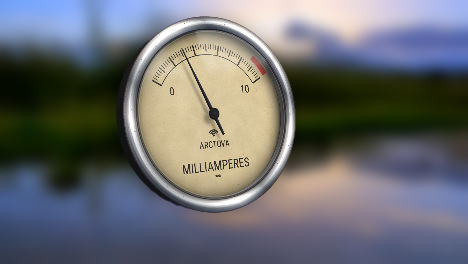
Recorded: 3 (mA)
